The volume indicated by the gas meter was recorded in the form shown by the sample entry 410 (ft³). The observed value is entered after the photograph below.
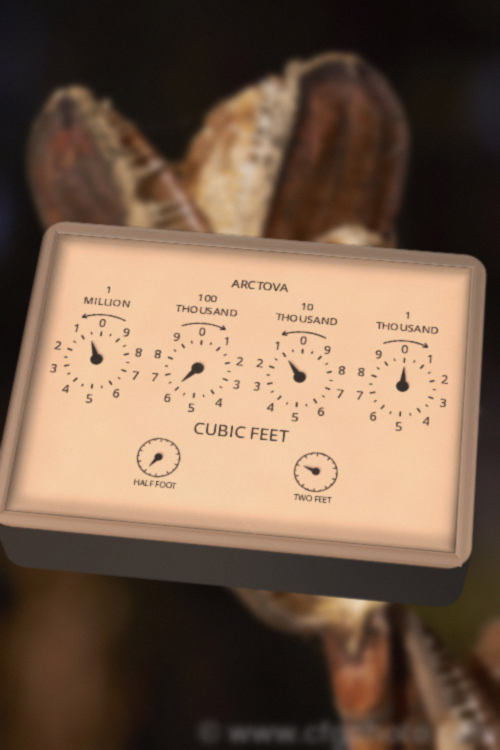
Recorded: 61000 (ft³)
